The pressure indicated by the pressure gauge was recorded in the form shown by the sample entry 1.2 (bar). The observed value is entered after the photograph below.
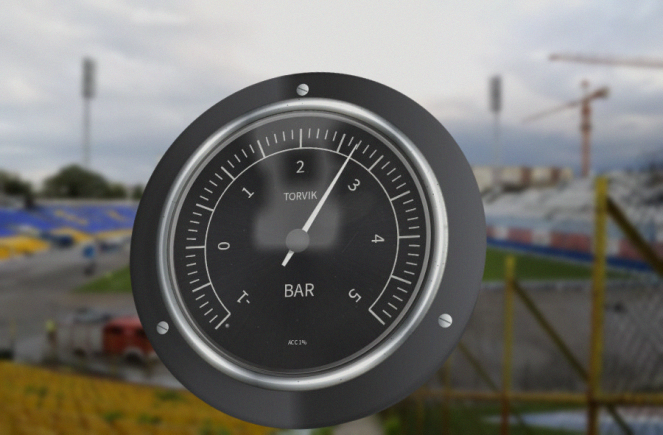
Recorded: 2.7 (bar)
